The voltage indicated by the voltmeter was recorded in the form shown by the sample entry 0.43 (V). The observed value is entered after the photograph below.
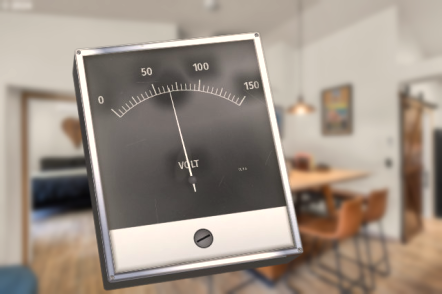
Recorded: 65 (V)
